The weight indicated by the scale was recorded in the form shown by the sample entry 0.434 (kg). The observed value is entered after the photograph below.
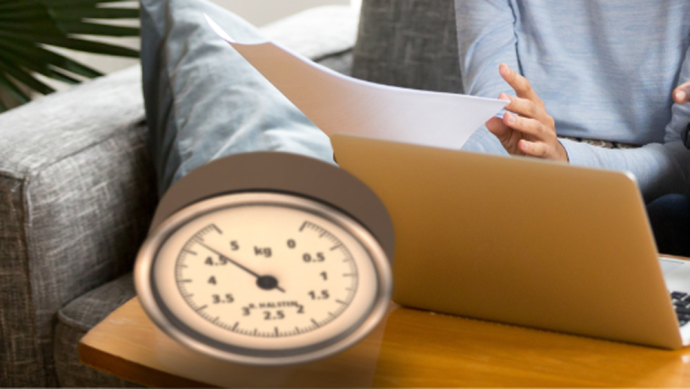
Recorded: 4.75 (kg)
